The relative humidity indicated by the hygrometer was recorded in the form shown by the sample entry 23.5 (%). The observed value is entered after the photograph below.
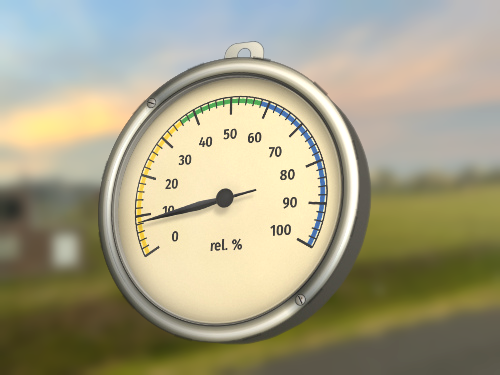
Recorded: 8 (%)
